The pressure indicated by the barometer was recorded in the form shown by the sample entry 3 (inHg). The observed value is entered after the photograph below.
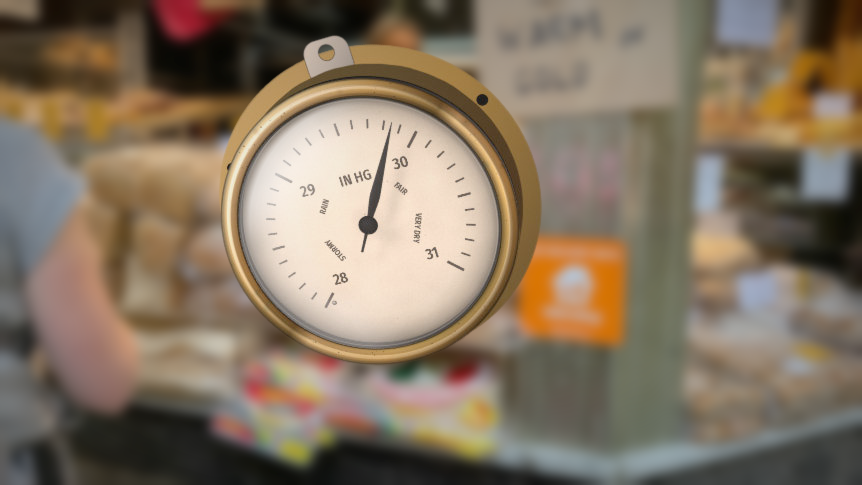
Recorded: 29.85 (inHg)
